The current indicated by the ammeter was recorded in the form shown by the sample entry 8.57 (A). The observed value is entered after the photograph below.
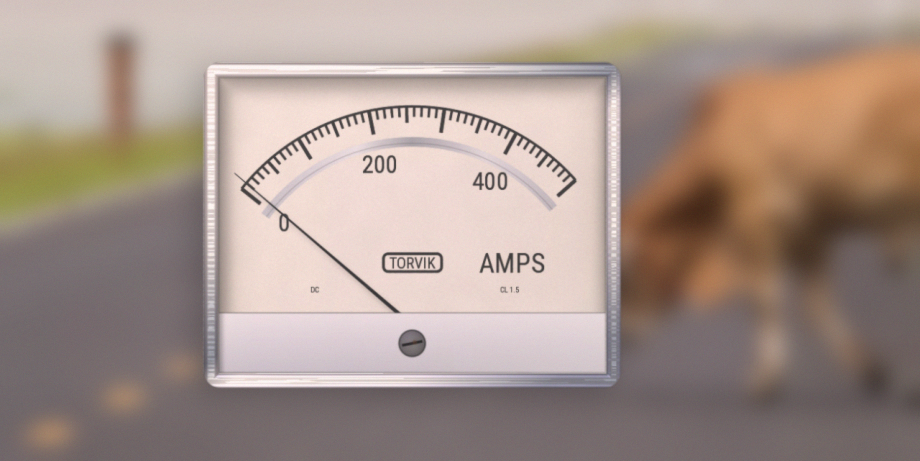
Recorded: 10 (A)
